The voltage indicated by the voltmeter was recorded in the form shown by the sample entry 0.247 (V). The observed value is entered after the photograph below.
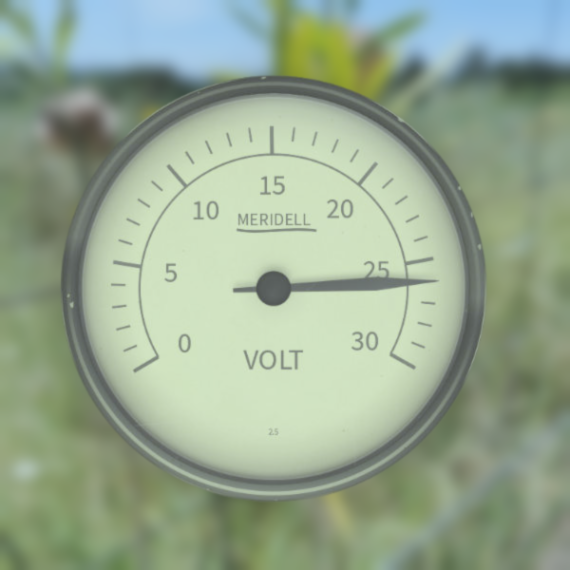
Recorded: 26 (V)
